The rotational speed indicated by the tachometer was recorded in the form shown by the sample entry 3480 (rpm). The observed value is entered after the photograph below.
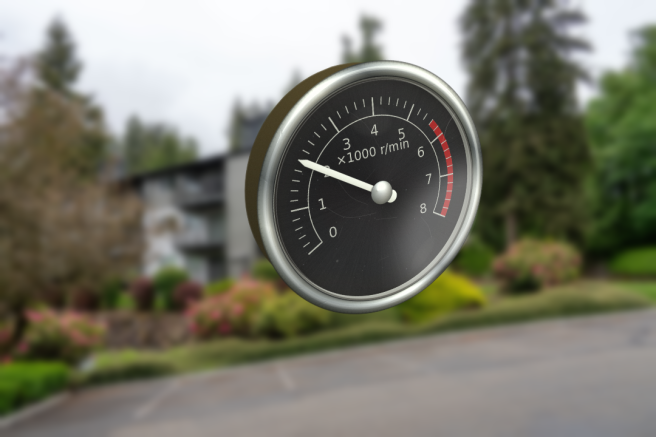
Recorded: 2000 (rpm)
